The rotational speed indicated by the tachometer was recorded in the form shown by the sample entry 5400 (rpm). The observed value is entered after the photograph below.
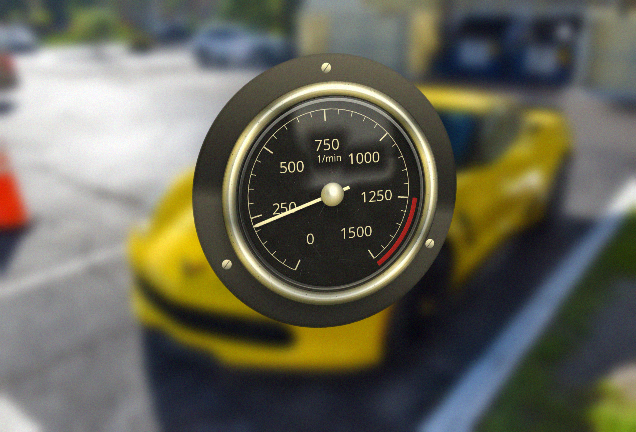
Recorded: 225 (rpm)
